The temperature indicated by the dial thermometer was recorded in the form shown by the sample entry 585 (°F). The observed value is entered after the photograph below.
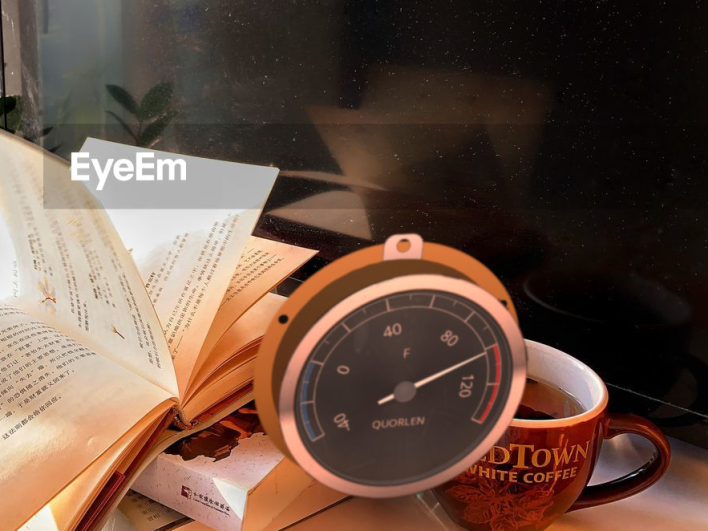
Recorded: 100 (°F)
